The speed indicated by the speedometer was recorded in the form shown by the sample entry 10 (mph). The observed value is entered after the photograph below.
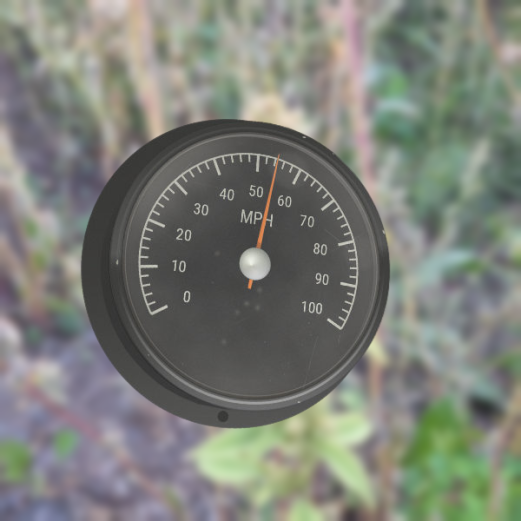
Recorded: 54 (mph)
